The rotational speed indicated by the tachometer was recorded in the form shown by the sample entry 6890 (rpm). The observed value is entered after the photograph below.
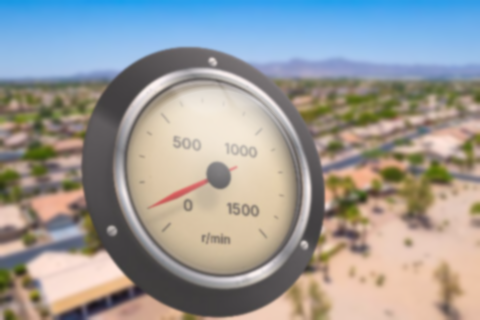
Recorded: 100 (rpm)
